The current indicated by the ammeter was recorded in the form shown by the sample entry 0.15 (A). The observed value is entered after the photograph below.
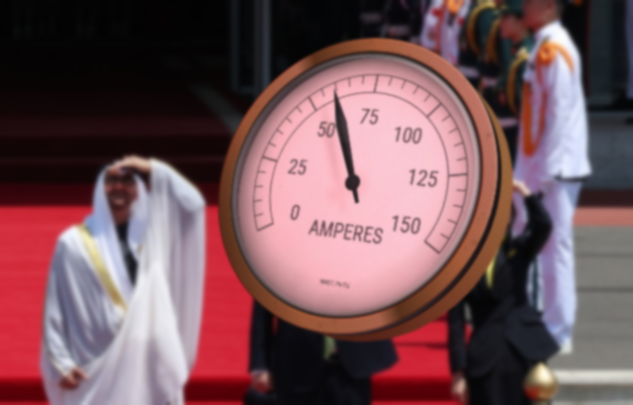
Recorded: 60 (A)
